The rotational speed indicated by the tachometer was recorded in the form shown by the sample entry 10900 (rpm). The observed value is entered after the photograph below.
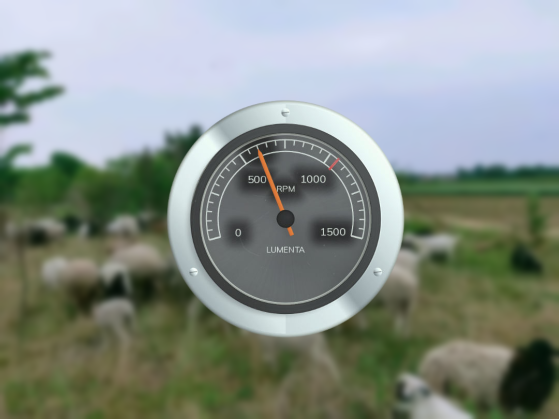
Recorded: 600 (rpm)
